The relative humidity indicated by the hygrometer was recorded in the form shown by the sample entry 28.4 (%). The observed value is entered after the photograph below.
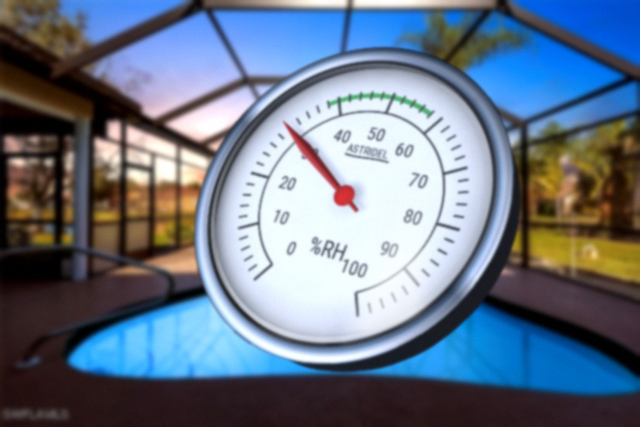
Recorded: 30 (%)
